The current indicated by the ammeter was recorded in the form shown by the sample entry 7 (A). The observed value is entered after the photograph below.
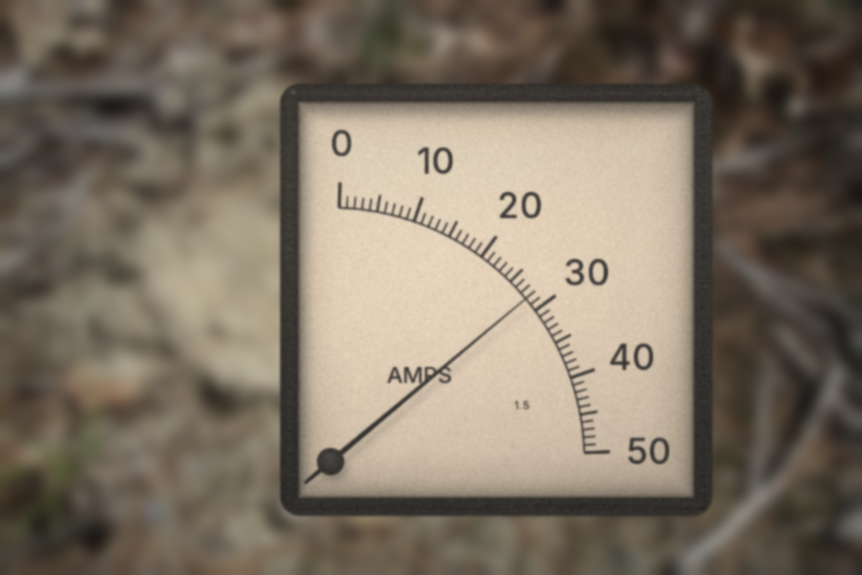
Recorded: 28 (A)
